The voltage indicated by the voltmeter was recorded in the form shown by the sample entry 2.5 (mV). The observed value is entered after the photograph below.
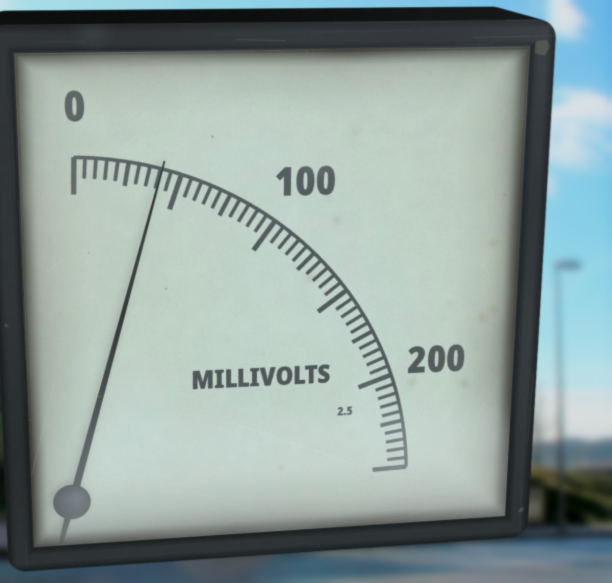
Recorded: 40 (mV)
